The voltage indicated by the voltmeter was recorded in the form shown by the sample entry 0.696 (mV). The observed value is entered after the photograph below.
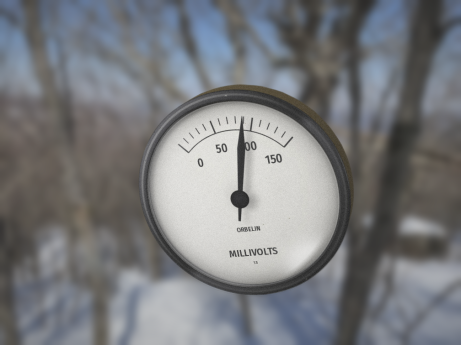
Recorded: 90 (mV)
